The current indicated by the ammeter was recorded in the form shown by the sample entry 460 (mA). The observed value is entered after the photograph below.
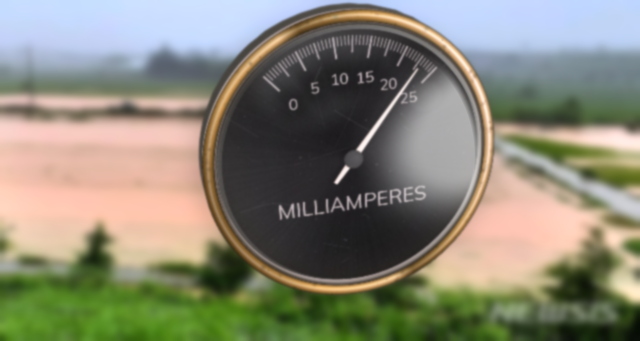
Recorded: 22.5 (mA)
